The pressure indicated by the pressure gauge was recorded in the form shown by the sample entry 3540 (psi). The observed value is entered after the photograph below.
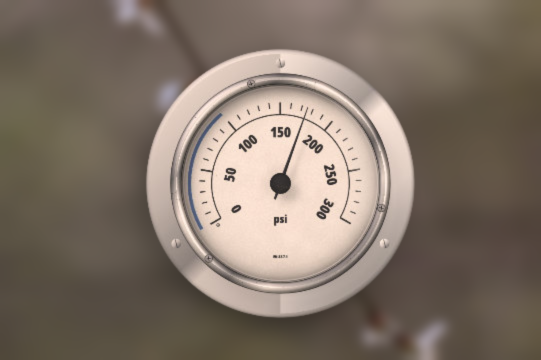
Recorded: 175 (psi)
